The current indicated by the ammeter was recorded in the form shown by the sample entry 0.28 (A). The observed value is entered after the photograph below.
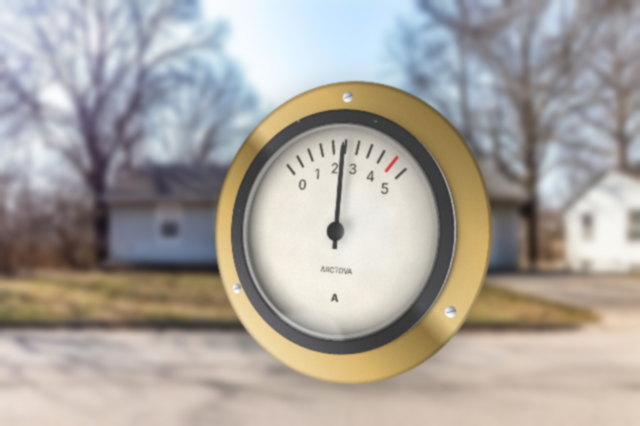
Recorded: 2.5 (A)
